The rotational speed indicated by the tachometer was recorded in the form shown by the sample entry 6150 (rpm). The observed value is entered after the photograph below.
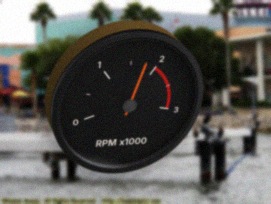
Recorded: 1750 (rpm)
